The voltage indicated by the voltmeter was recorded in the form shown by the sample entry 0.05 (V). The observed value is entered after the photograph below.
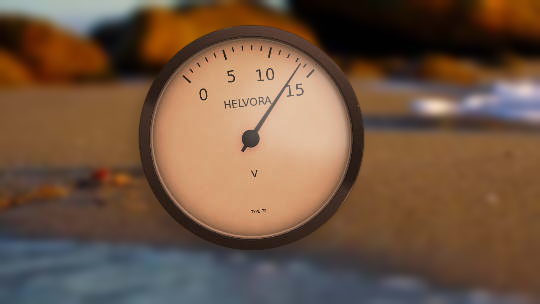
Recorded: 13.5 (V)
